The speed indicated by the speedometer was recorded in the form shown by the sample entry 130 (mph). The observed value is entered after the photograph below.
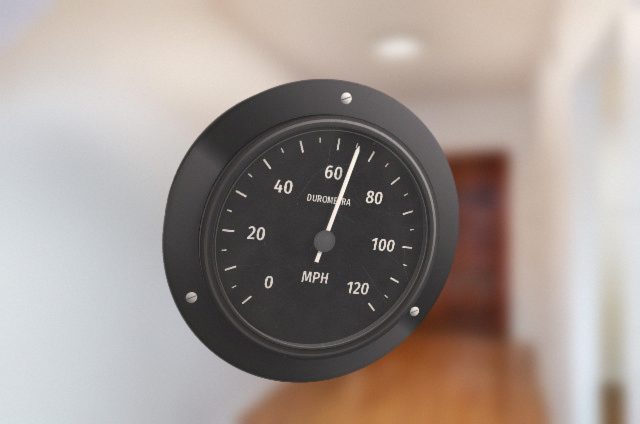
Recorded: 65 (mph)
